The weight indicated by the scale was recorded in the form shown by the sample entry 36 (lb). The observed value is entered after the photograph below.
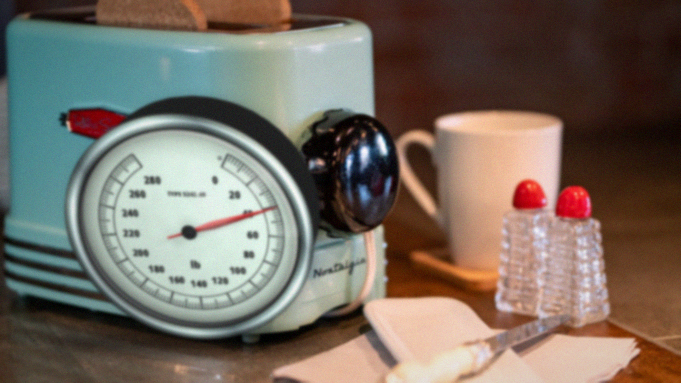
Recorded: 40 (lb)
